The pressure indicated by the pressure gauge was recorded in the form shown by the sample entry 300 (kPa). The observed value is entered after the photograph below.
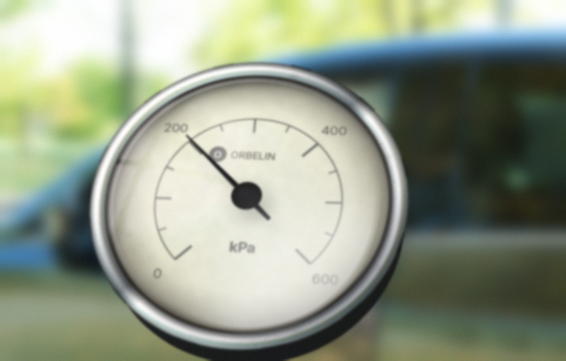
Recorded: 200 (kPa)
